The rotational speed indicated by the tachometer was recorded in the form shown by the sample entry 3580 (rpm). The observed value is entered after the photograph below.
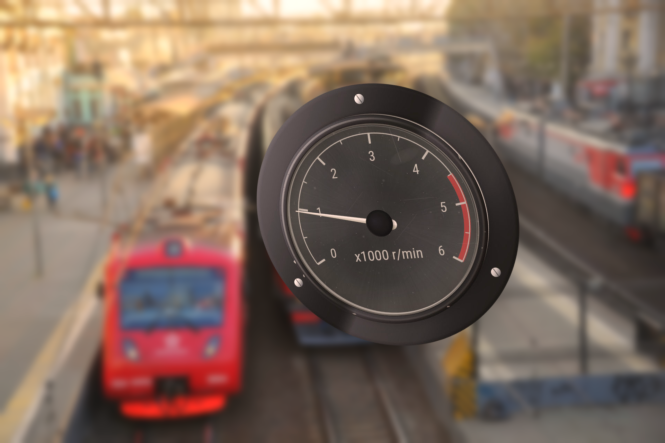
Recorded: 1000 (rpm)
